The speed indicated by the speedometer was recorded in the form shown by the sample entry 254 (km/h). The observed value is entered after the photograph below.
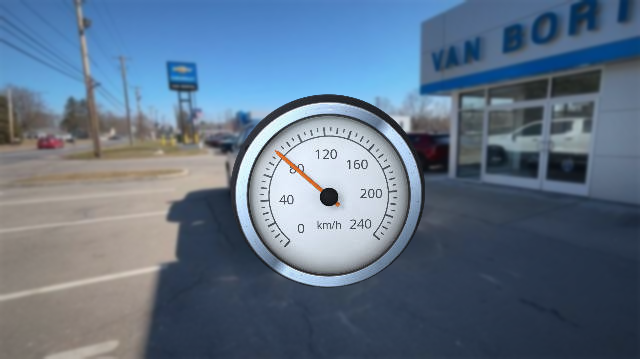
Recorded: 80 (km/h)
